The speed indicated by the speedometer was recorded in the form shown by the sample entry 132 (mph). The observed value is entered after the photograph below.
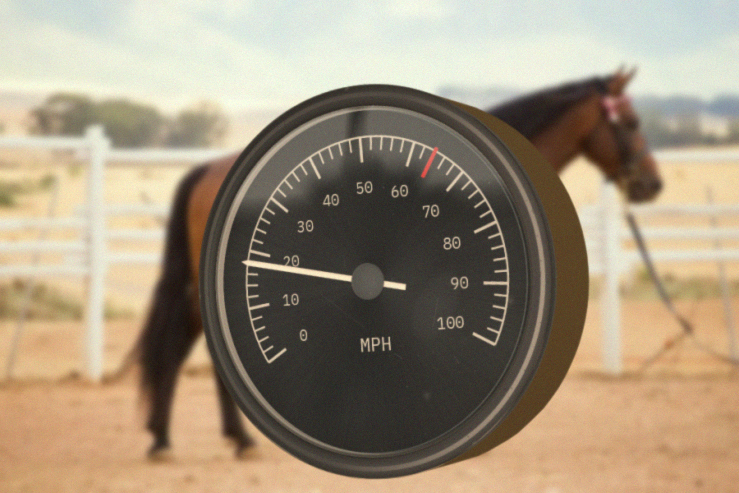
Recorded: 18 (mph)
